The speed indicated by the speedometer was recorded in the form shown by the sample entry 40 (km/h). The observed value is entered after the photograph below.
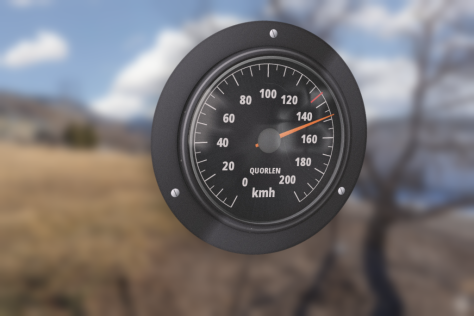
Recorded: 147.5 (km/h)
